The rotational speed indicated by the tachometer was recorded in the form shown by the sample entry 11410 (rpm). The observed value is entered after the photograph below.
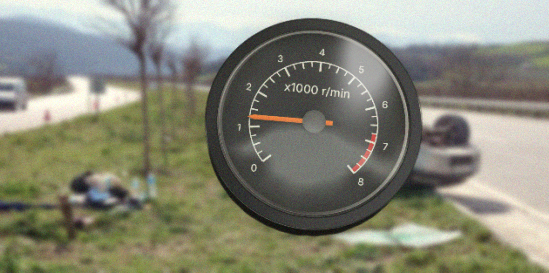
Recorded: 1250 (rpm)
